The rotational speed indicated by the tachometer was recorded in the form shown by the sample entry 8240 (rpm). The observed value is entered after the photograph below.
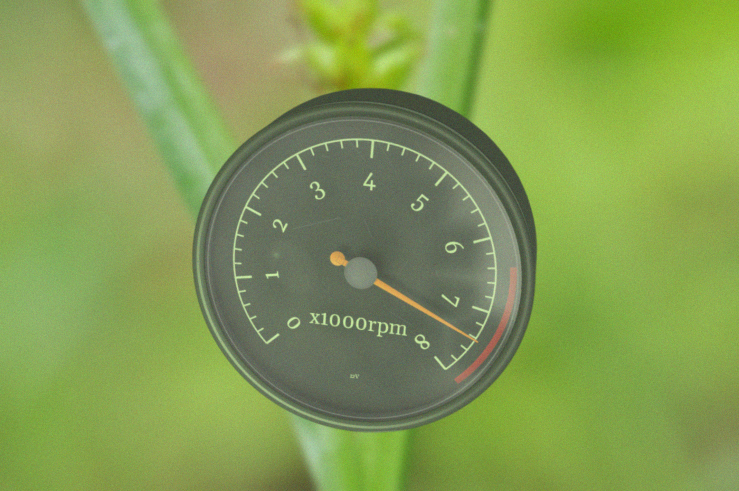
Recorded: 7400 (rpm)
